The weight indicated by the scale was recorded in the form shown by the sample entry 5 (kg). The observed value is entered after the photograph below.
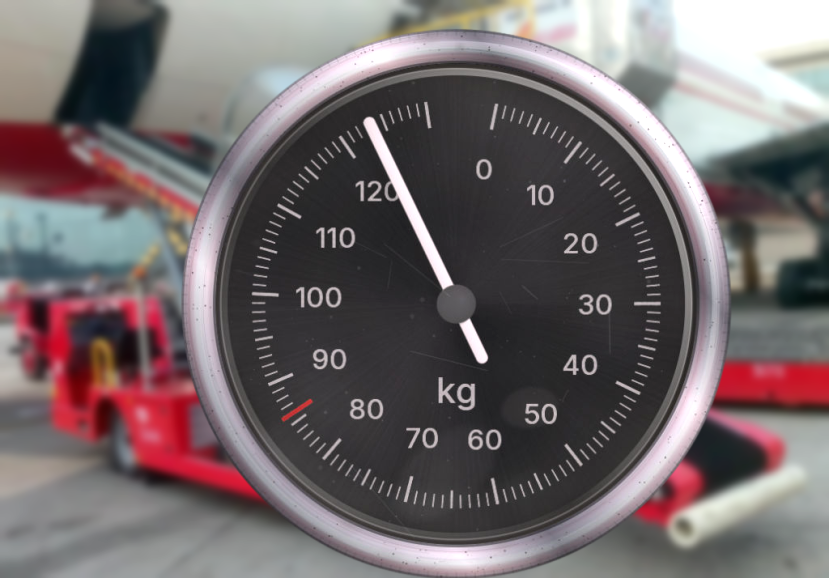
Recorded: 123.5 (kg)
